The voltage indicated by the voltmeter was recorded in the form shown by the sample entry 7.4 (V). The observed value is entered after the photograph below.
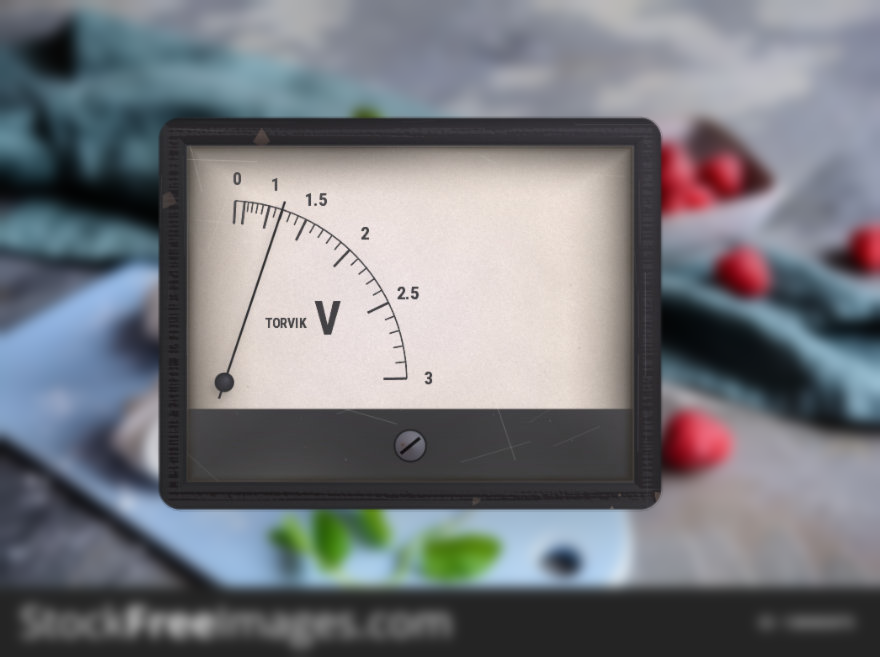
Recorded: 1.2 (V)
